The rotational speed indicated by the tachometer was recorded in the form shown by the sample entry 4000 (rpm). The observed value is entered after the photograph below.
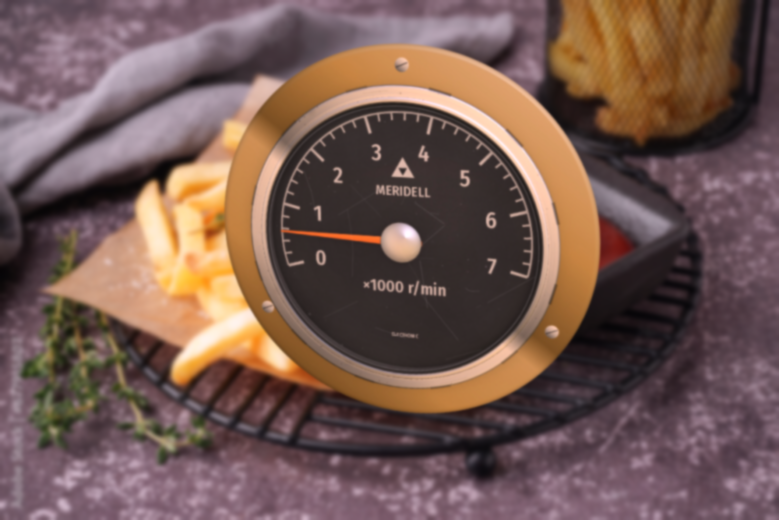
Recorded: 600 (rpm)
